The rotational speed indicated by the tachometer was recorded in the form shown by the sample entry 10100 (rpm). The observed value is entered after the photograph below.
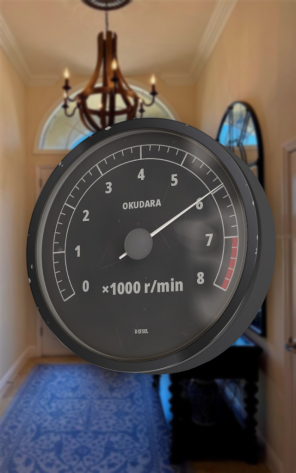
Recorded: 6000 (rpm)
